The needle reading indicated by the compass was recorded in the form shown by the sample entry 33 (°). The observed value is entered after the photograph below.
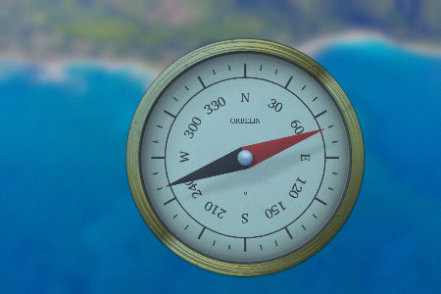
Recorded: 70 (°)
